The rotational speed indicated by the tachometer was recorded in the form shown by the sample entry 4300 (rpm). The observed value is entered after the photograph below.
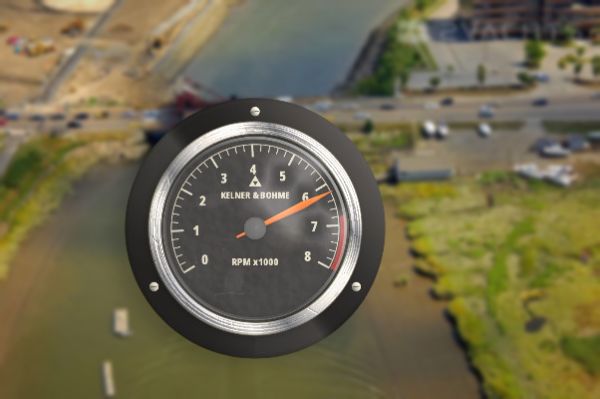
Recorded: 6200 (rpm)
